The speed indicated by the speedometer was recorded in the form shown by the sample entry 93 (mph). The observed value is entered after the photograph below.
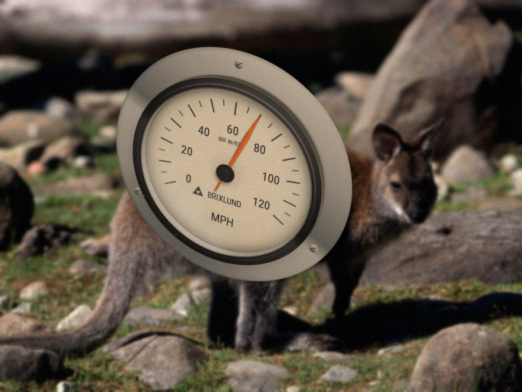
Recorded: 70 (mph)
